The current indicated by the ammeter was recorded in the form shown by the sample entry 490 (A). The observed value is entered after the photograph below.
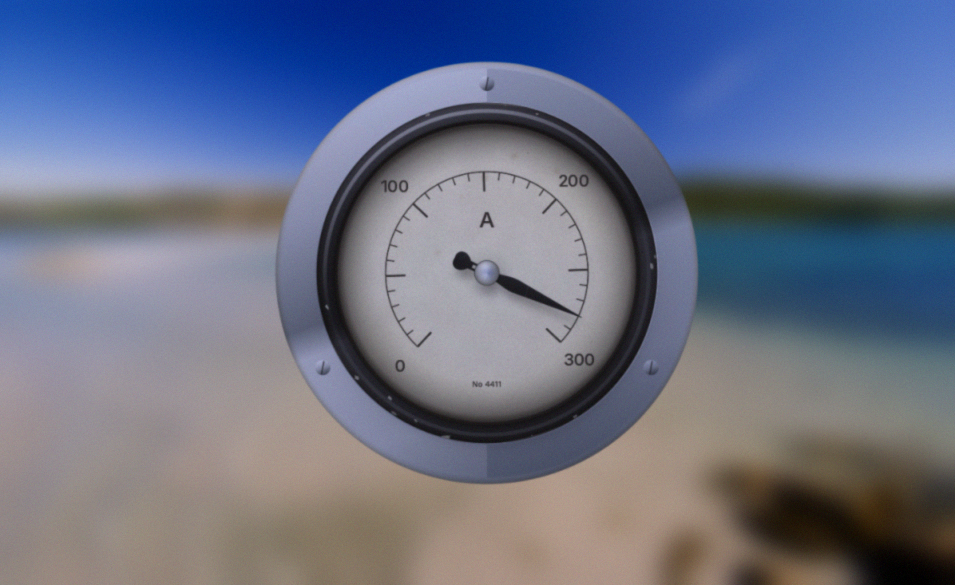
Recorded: 280 (A)
